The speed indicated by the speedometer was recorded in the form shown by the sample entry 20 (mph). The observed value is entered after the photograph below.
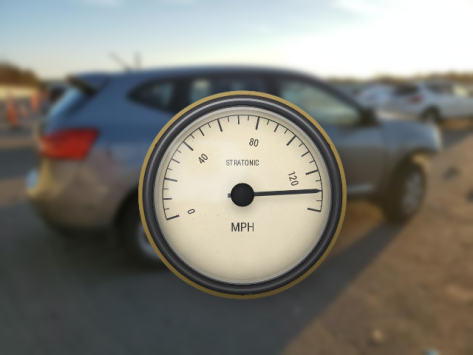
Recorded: 130 (mph)
